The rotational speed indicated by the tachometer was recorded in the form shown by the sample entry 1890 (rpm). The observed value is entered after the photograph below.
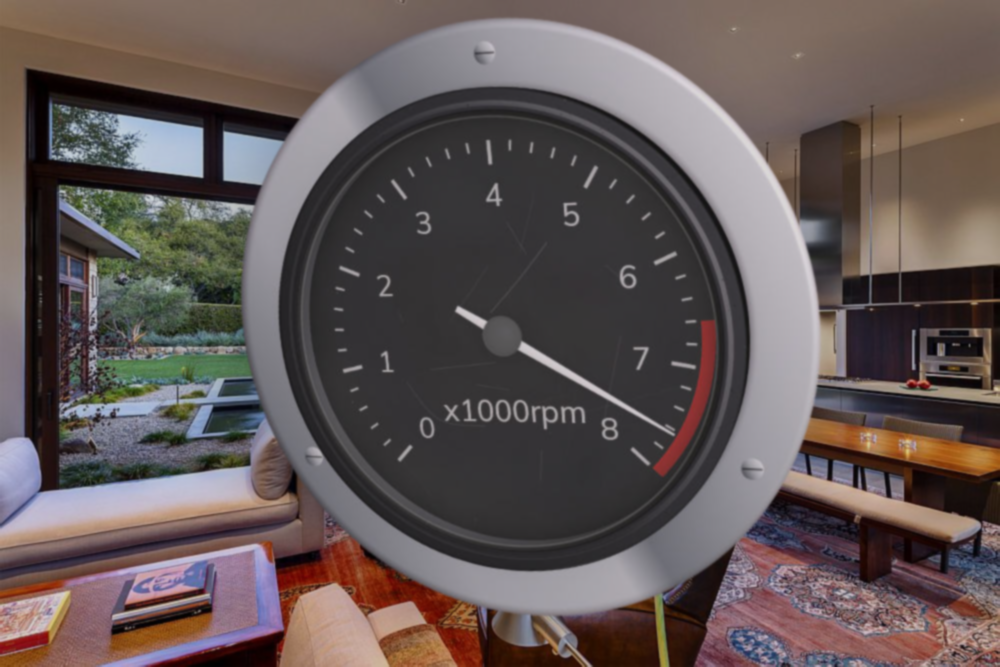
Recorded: 7600 (rpm)
